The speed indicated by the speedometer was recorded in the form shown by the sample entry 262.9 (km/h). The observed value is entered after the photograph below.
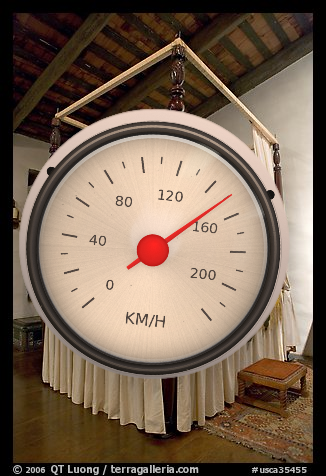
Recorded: 150 (km/h)
